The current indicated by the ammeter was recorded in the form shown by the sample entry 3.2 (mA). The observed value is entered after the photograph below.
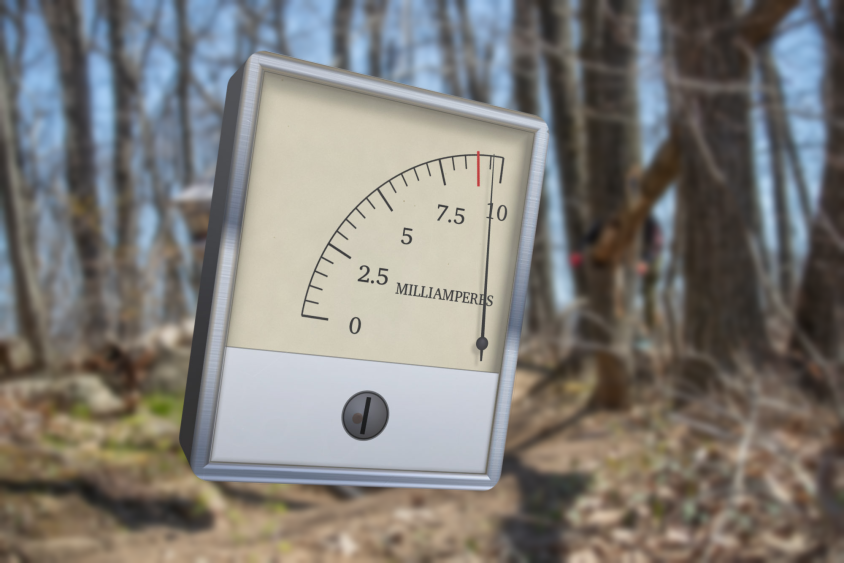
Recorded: 9.5 (mA)
